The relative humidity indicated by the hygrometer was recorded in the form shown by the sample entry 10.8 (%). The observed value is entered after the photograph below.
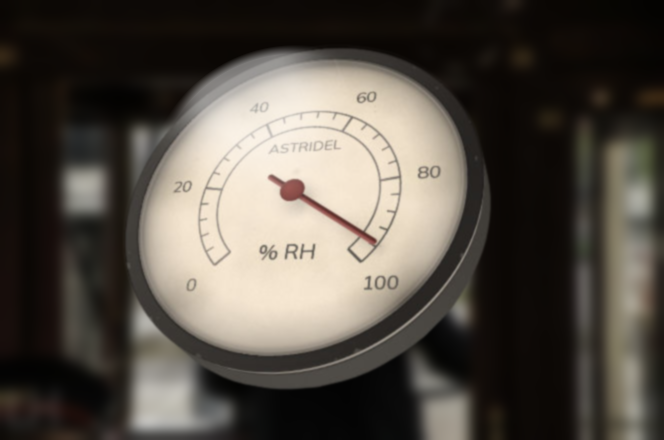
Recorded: 96 (%)
